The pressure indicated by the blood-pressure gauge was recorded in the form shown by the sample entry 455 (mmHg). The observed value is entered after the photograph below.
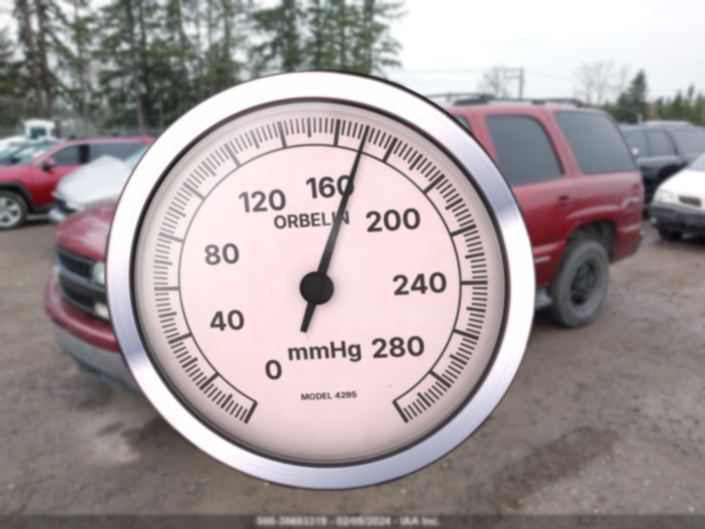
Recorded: 170 (mmHg)
